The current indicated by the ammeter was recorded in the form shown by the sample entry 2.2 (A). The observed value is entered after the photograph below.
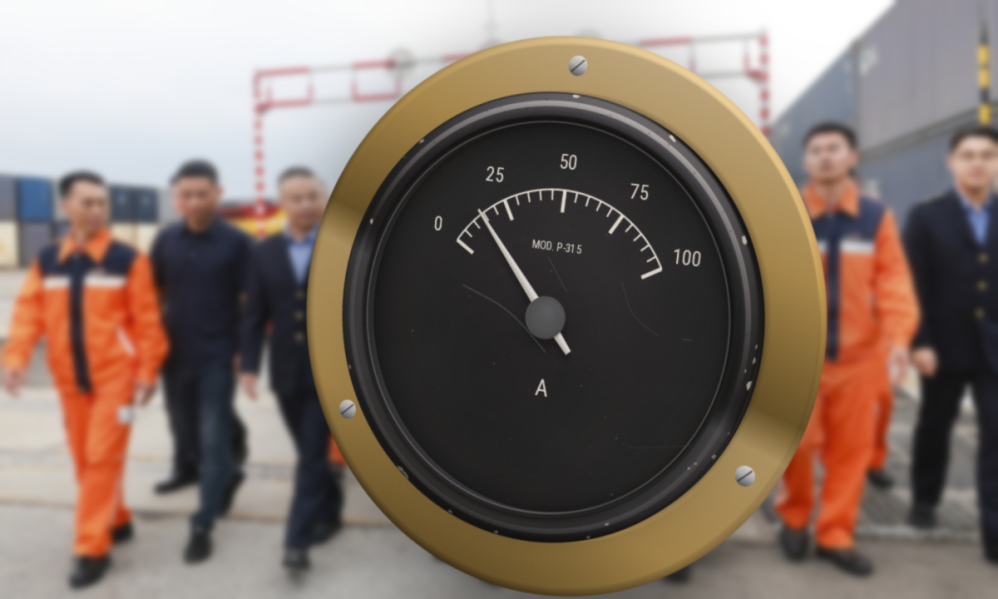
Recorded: 15 (A)
